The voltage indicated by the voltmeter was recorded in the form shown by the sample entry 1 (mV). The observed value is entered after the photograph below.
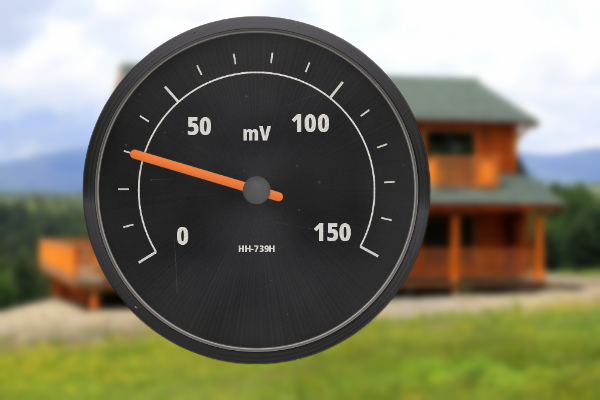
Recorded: 30 (mV)
